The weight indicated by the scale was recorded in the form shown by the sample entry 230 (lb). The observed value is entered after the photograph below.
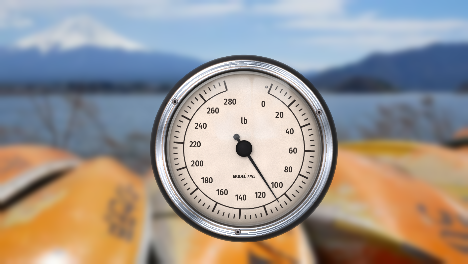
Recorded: 108 (lb)
